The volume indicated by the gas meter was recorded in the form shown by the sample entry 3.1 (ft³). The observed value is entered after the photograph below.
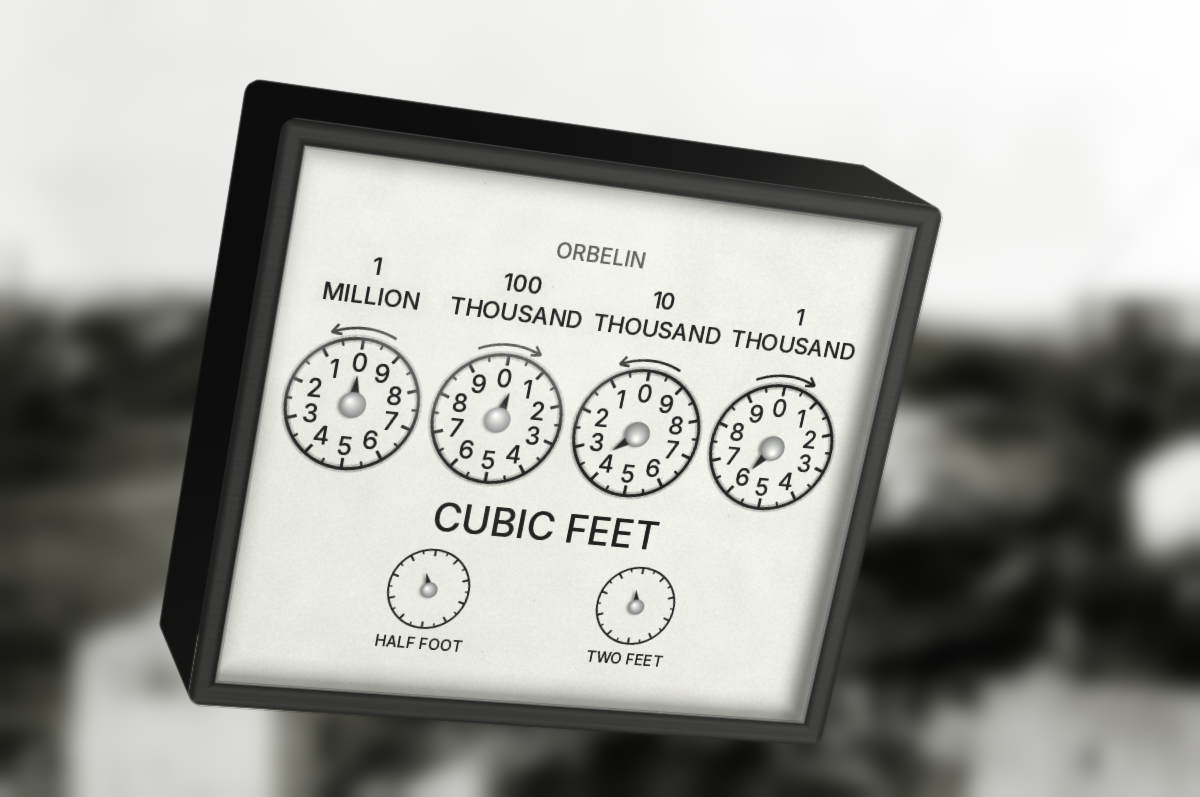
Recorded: 3600 (ft³)
